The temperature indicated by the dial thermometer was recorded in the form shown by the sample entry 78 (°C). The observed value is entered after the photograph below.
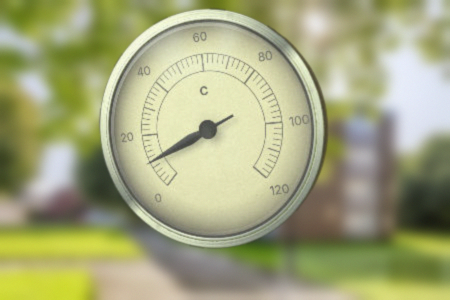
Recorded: 10 (°C)
